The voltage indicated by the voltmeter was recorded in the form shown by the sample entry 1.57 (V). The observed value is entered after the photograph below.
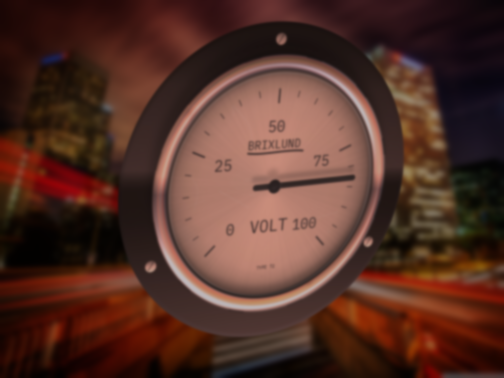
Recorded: 82.5 (V)
